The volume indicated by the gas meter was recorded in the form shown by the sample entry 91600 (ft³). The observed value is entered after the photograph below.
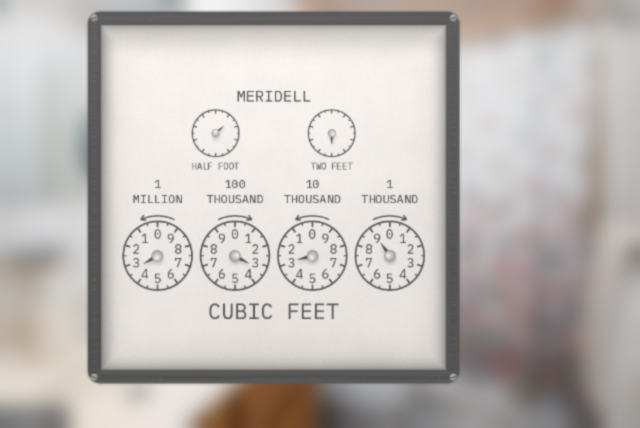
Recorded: 332900 (ft³)
